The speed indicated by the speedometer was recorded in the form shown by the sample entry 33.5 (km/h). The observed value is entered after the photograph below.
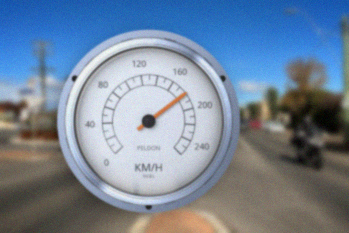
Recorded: 180 (km/h)
